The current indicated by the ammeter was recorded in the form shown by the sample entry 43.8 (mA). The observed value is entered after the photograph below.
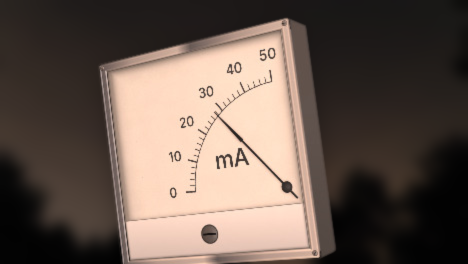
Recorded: 28 (mA)
